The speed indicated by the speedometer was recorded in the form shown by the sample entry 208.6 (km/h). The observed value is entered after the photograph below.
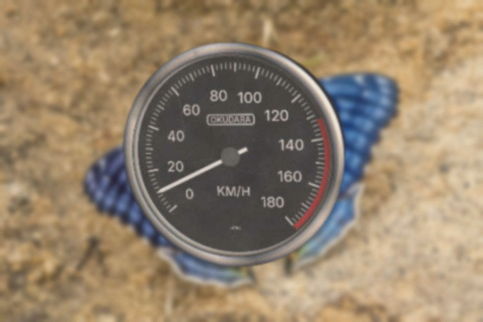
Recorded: 10 (km/h)
